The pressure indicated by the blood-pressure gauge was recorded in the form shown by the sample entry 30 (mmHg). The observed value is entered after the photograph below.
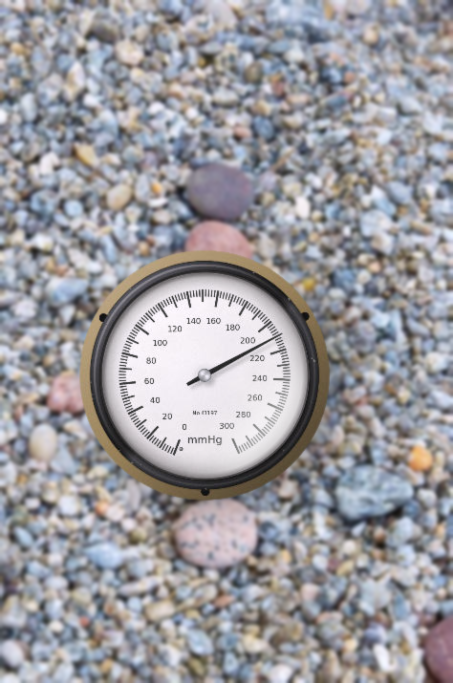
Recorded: 210 (mmHg)
